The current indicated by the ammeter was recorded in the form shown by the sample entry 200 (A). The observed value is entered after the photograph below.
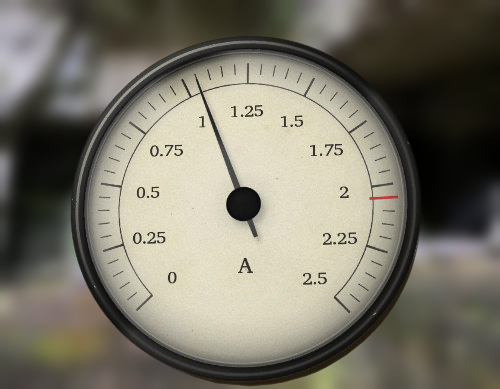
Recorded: 1.05 (A)
